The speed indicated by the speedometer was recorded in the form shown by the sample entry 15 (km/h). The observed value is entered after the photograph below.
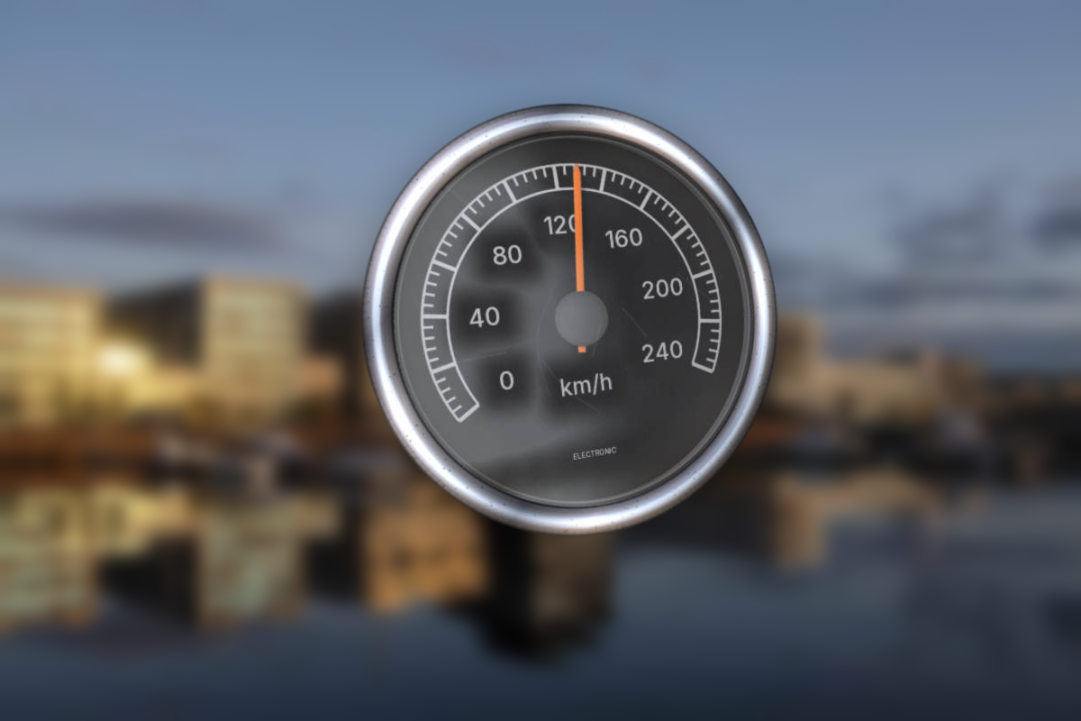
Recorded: 128 (km/h)
